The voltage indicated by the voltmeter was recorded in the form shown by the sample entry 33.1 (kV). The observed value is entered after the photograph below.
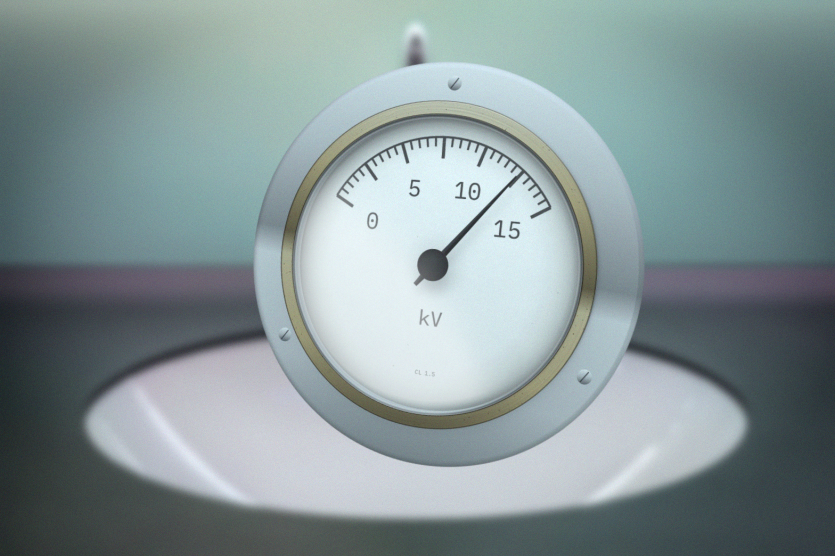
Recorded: 12.5 (kV)
